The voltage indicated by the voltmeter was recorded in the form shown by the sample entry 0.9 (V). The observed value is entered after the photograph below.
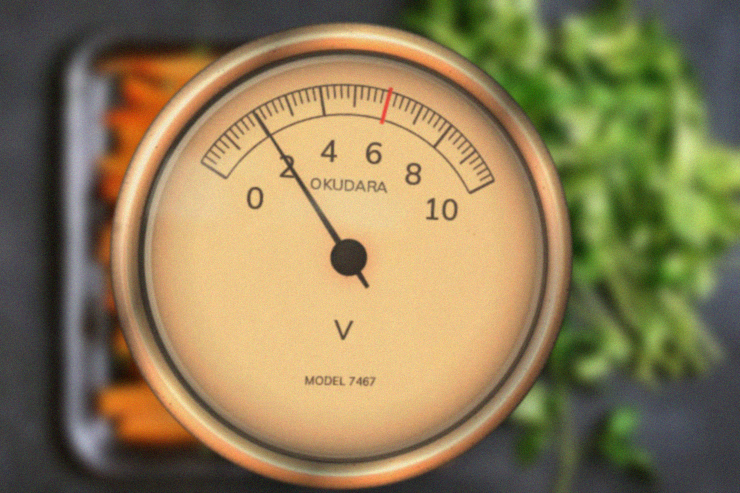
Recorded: 2 (V)
